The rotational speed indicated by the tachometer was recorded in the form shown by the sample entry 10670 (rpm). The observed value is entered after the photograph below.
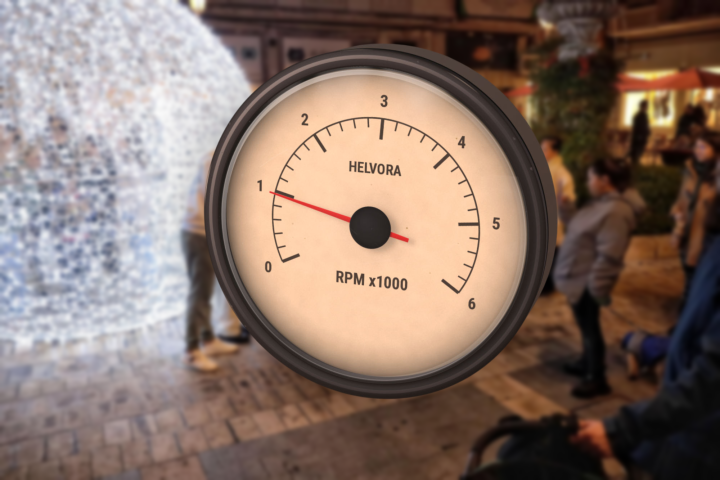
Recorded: 1000 (rpm)
